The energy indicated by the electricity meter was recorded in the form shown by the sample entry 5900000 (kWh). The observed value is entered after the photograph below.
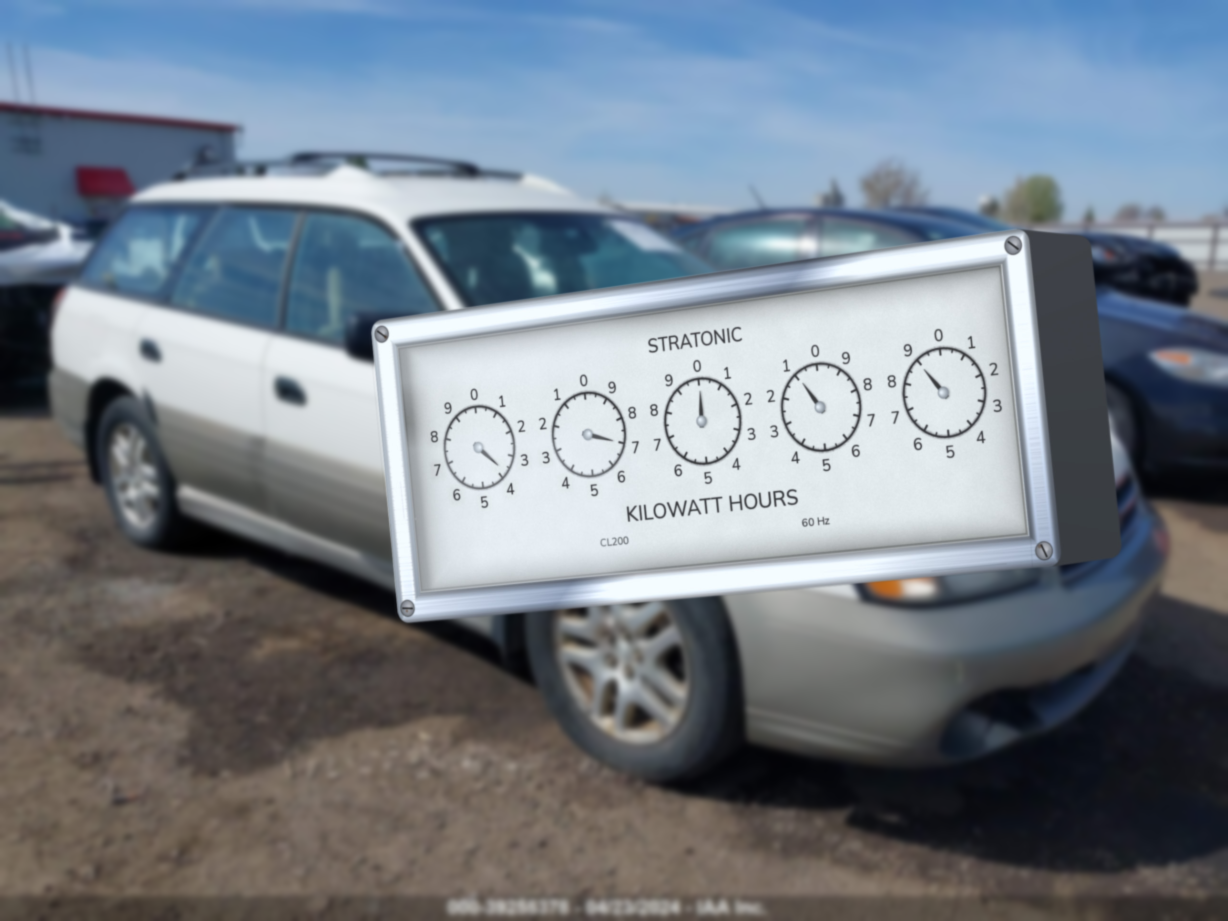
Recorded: 37009 (kWh)
